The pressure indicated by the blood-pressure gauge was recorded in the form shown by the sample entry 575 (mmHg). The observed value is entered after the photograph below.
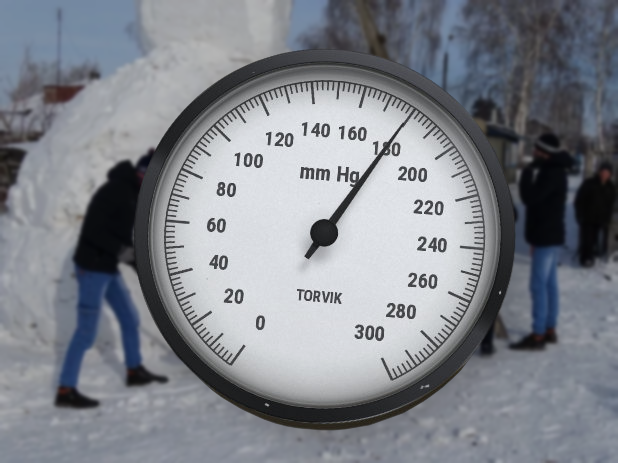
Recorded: 180 (mmHg)
